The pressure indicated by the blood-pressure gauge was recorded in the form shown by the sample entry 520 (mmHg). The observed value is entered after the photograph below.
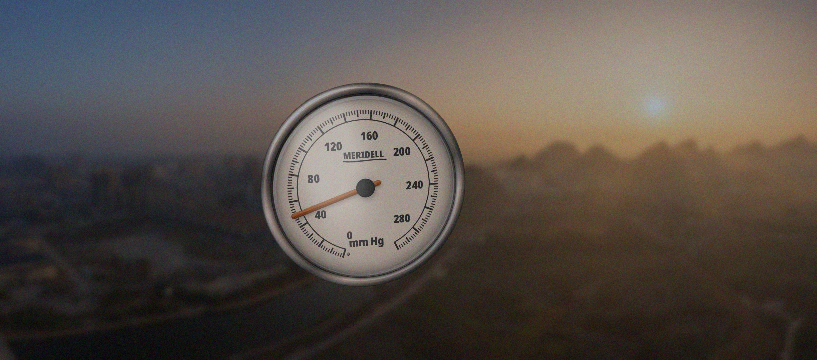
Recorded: 50 (mmHg)
